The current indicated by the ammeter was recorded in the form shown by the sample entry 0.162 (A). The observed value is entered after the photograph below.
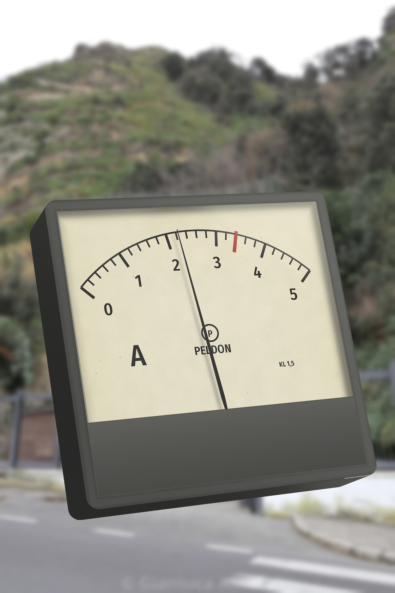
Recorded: 2.2 (A)
